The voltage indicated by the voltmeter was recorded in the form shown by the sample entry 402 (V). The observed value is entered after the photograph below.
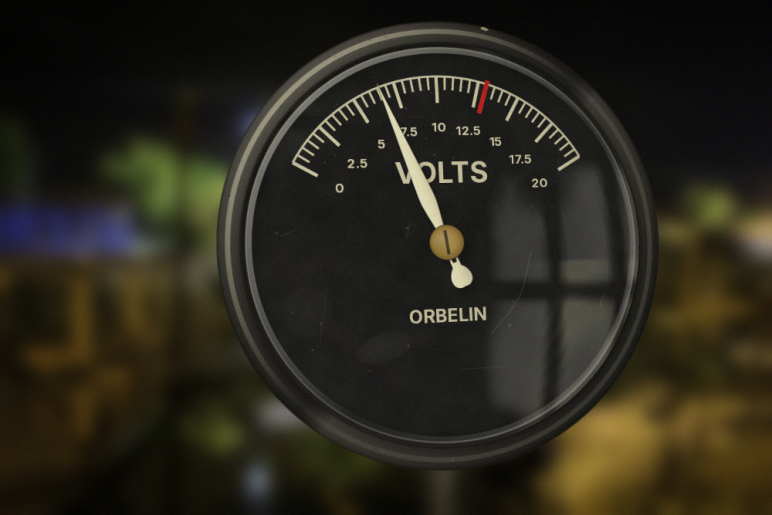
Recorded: 6.5 (V)
